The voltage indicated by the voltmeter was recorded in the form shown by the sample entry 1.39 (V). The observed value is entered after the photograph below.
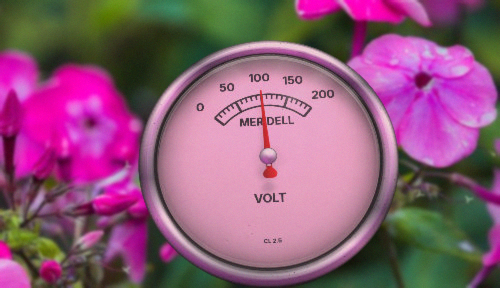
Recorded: 100 (V)
